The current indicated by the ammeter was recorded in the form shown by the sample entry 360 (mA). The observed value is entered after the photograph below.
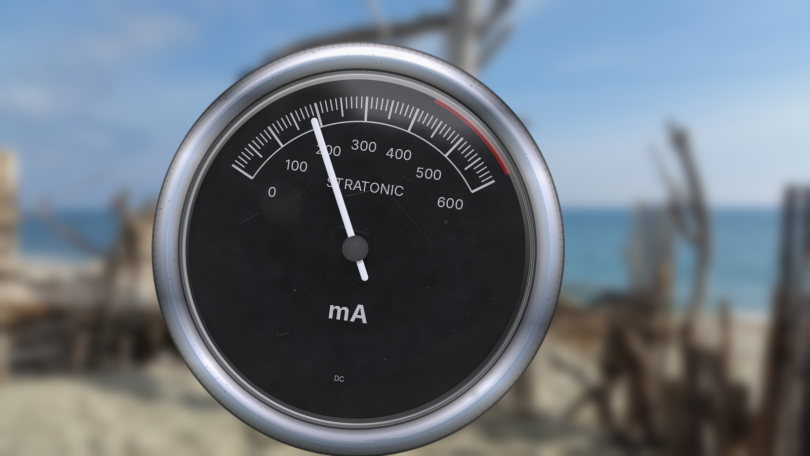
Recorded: 190 (mA)
